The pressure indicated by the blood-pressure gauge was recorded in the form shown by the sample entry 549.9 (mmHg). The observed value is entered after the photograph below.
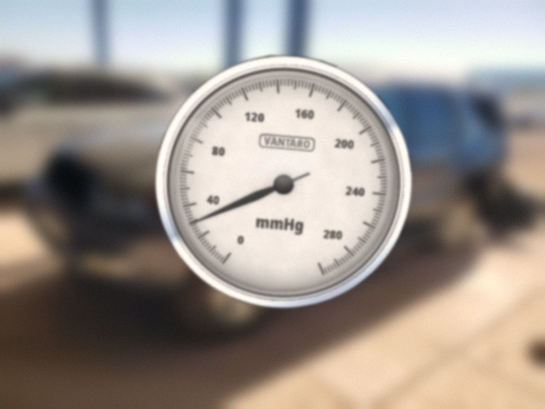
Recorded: 30 (mmHg)
